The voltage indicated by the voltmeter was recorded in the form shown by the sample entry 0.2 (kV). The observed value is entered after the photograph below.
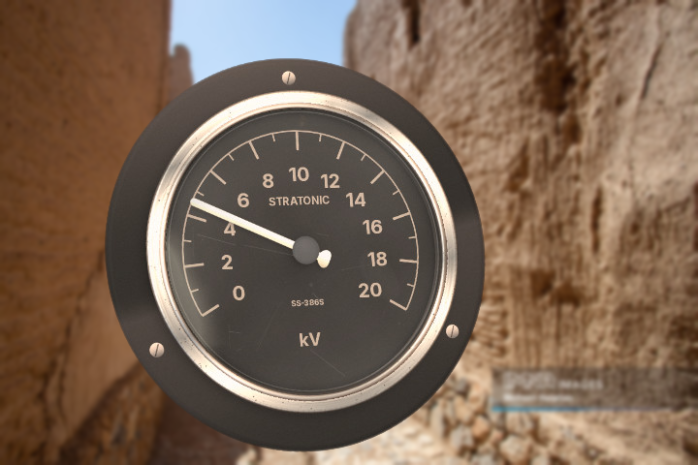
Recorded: 4.5 (kV)
